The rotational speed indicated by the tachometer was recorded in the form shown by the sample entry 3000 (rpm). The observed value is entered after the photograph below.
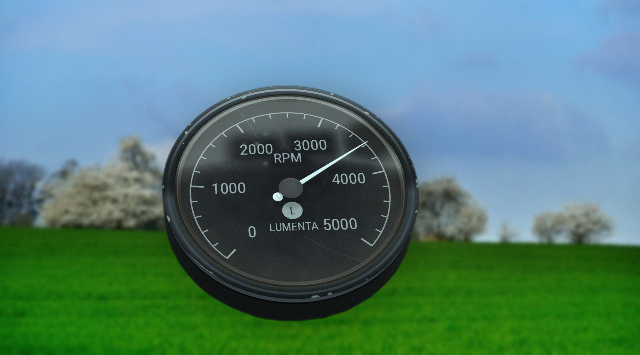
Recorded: 3600 (rpm)
